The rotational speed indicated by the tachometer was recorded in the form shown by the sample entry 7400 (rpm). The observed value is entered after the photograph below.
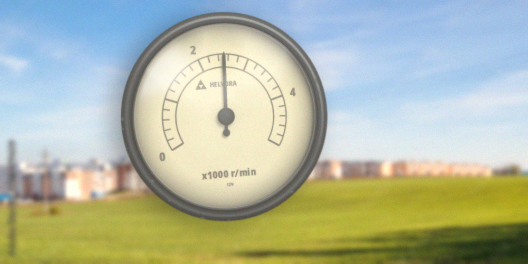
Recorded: 2500 (rpm)
